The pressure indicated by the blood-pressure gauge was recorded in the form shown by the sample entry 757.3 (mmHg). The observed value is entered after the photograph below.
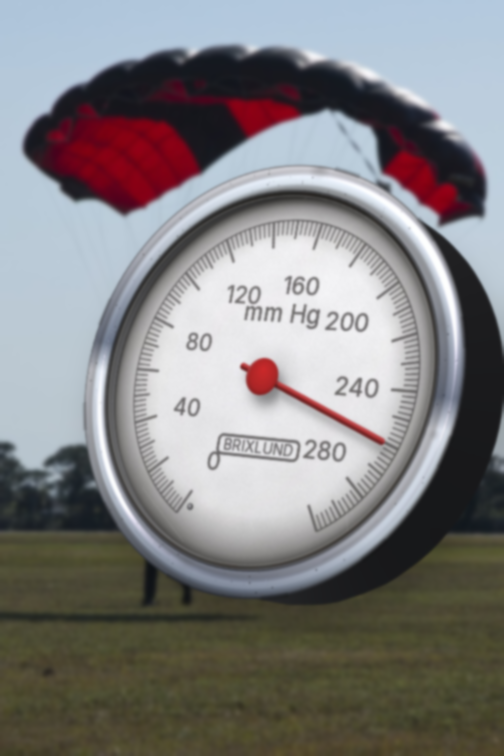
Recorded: 260 (mmHg)
